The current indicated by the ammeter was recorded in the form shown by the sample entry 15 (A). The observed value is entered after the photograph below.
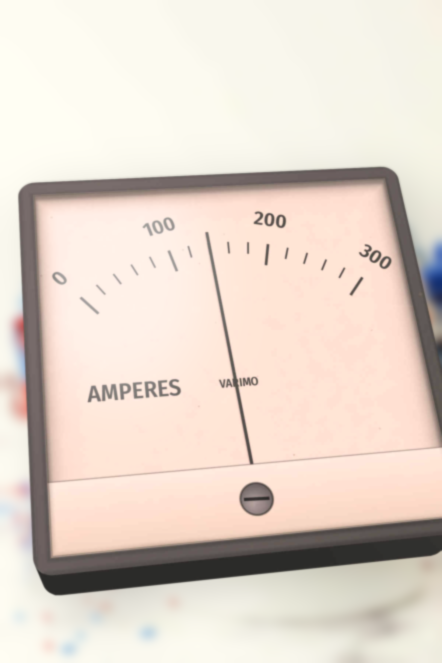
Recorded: 140 (A)
